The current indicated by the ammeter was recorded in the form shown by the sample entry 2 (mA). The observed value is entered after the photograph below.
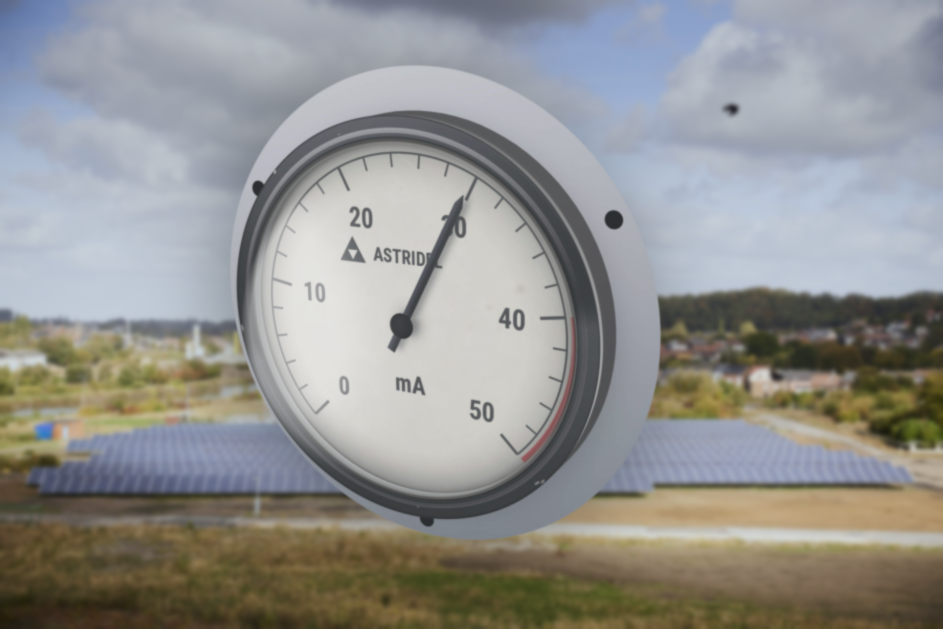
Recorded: 30 (mA)
